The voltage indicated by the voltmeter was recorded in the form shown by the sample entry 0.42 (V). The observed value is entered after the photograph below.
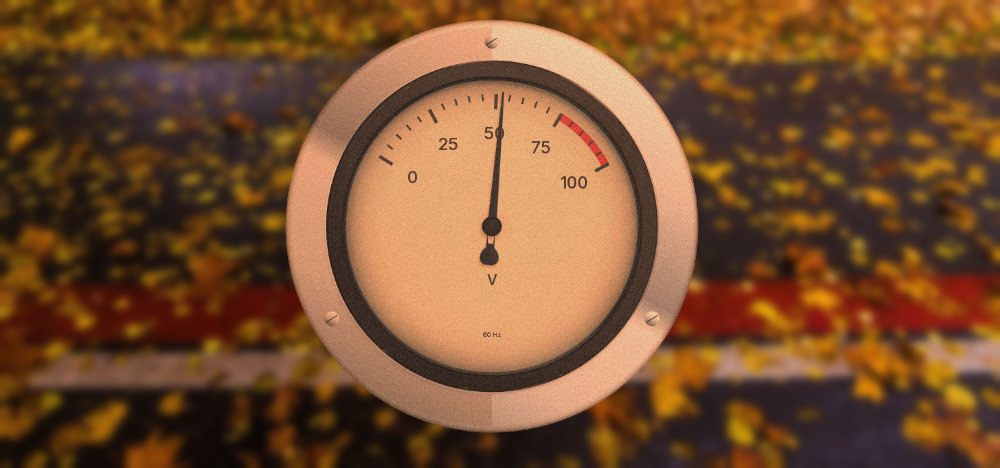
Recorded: 52.5 (V)
